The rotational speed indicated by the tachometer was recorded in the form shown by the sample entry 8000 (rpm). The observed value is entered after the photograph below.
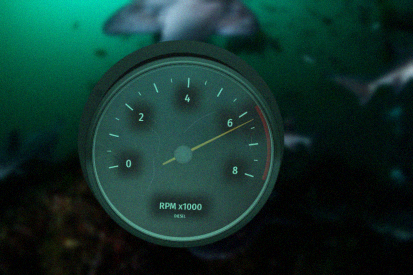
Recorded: 6250 (rpm)
